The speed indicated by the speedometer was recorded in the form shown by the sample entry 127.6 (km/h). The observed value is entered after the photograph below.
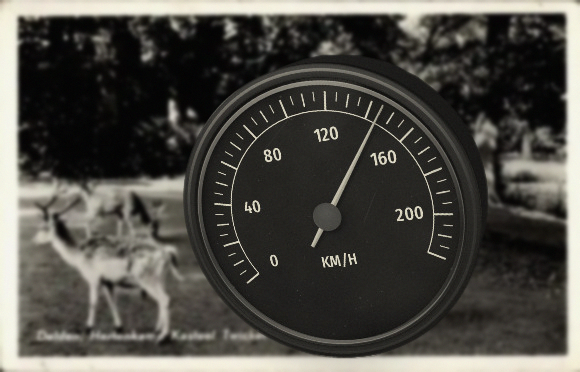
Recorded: 145 (km/h)
